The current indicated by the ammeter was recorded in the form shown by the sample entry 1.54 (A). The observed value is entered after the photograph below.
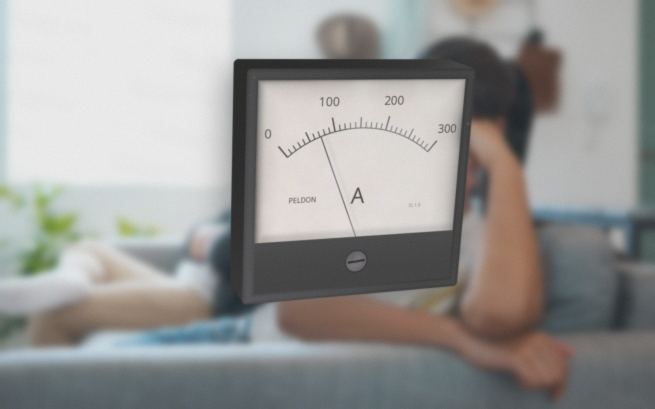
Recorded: 70 (A)
